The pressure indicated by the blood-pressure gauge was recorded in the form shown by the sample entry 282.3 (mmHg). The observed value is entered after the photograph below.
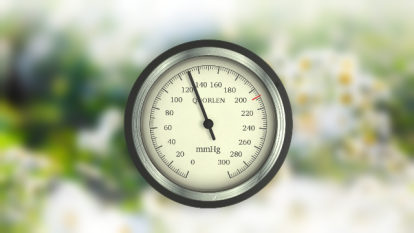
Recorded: 130 (mmHg)
